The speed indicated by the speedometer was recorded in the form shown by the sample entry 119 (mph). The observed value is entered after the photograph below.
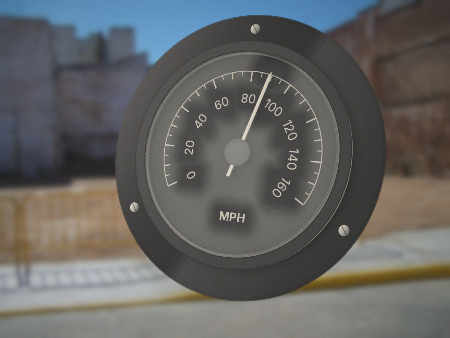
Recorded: 90 (mph)
